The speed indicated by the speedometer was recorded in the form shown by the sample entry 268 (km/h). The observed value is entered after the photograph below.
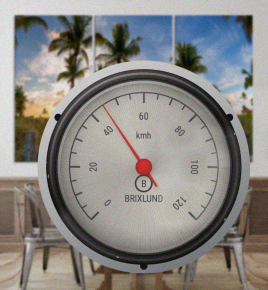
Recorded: 45 (km/h)
